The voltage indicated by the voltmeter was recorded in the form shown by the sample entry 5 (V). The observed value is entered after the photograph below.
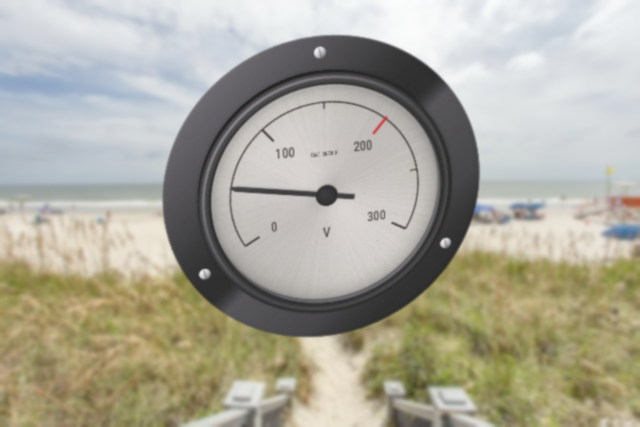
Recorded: 50 (V)
